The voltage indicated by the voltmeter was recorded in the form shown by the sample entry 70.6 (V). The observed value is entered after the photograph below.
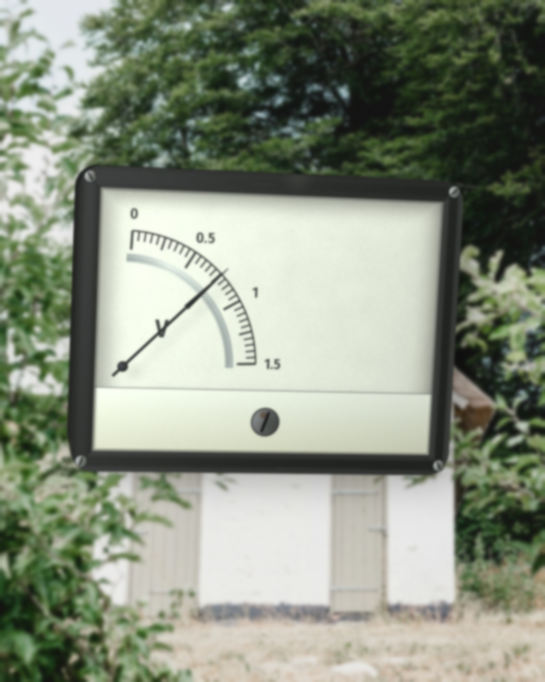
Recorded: 0.75 (V)
